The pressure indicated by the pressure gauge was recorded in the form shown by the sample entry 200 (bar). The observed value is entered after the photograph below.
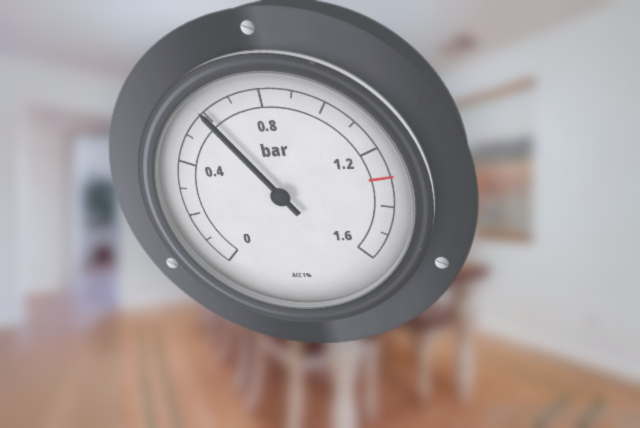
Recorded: 0.6 (bar)
